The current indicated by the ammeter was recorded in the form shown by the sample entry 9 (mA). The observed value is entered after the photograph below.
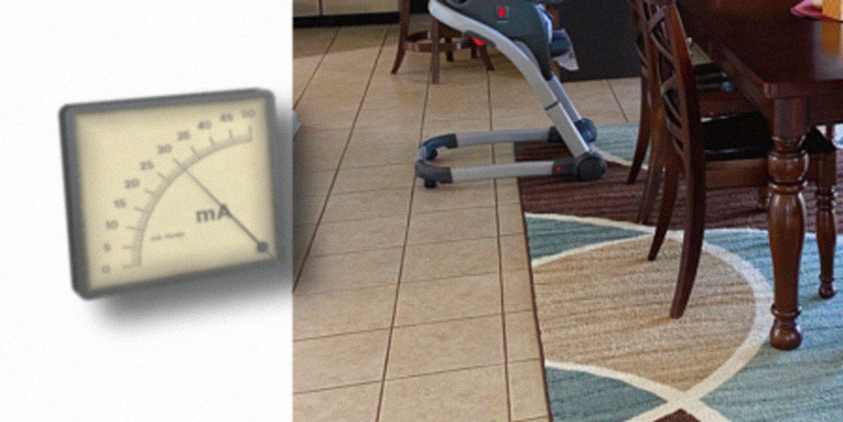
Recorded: 30 (mA)
